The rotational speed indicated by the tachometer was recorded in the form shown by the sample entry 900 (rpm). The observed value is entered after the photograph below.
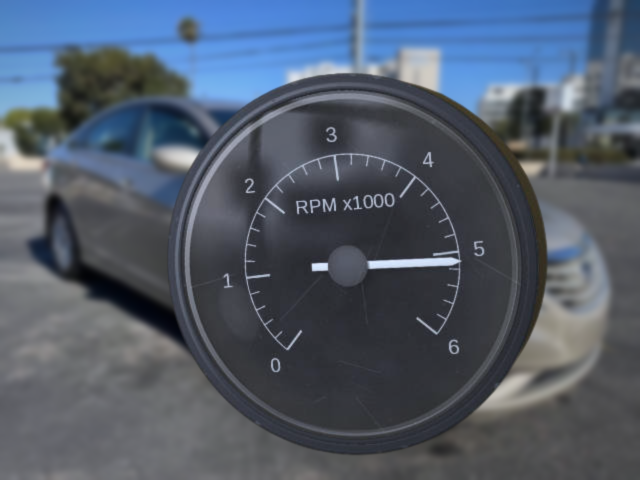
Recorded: 5100 (rpm)
